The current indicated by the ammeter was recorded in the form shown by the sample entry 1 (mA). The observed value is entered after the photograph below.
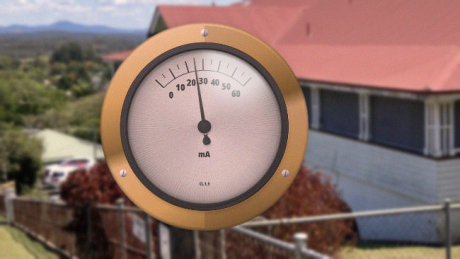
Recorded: 25 (mA)
